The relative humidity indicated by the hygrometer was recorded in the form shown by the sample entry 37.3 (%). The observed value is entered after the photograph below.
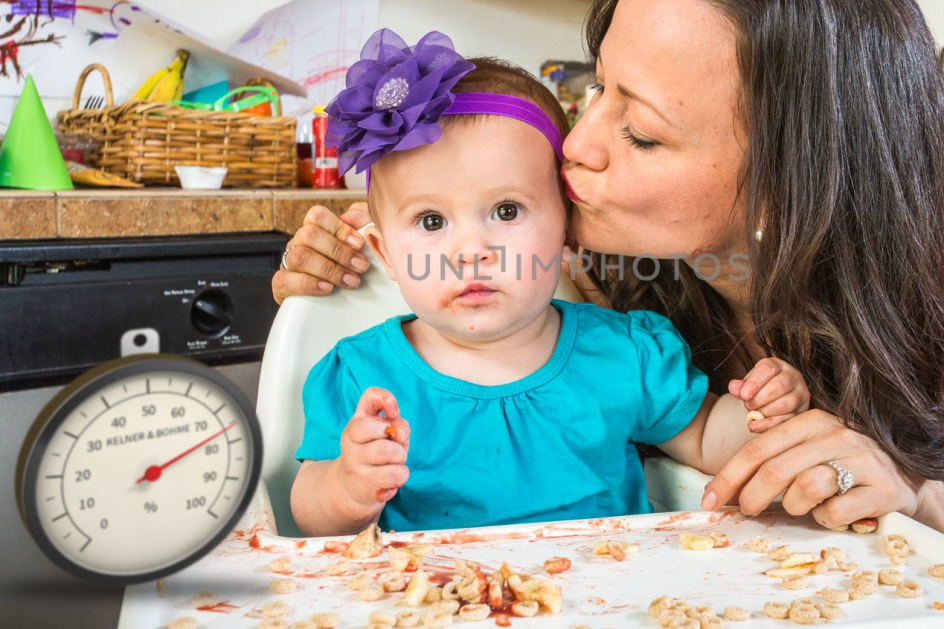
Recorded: 75 (%)
